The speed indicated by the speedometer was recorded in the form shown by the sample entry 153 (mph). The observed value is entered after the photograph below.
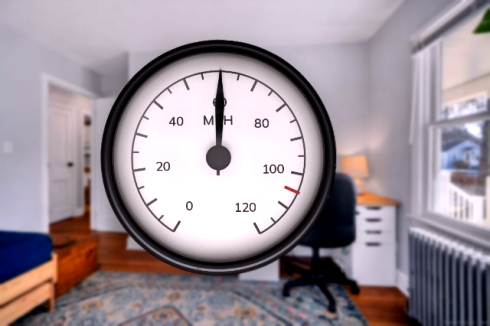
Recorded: 60 (mph)
